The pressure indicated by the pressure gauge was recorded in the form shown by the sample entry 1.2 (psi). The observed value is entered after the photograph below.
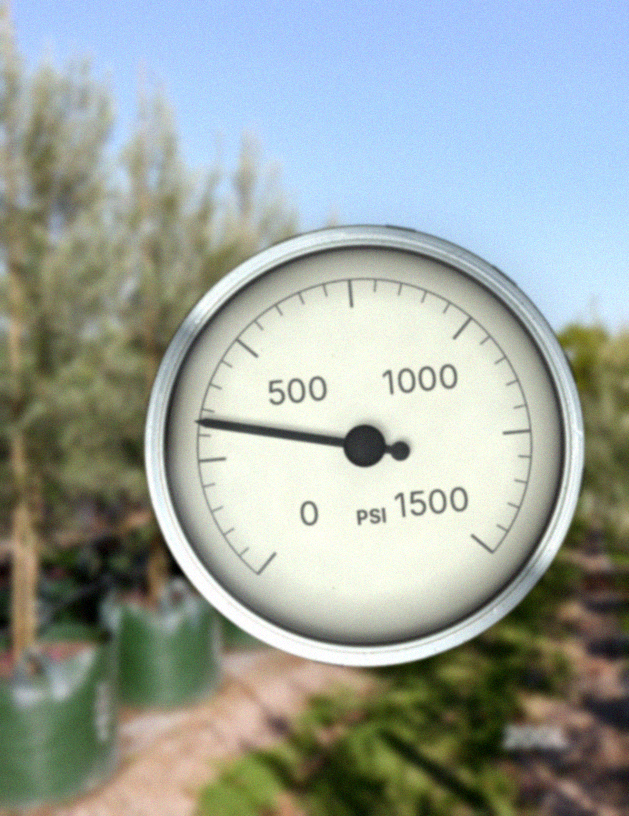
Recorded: 325 (psi)
